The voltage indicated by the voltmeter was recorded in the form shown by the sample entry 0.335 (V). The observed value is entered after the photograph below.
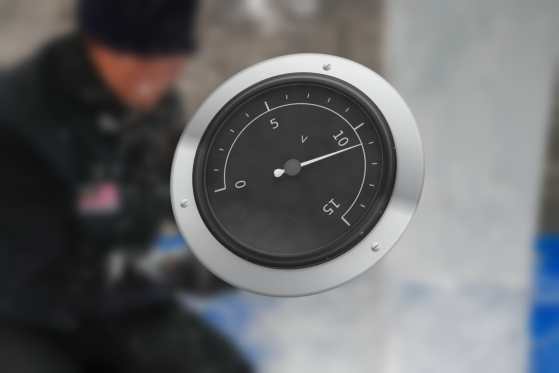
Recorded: 11 (V)
